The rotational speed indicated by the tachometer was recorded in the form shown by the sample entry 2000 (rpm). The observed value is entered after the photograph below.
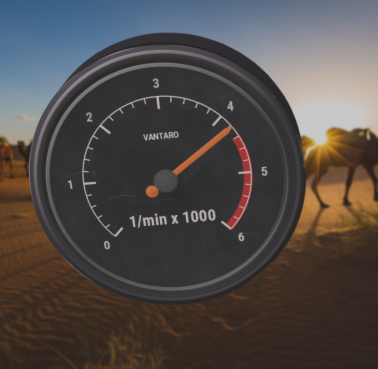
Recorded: 4200 (rpm)
